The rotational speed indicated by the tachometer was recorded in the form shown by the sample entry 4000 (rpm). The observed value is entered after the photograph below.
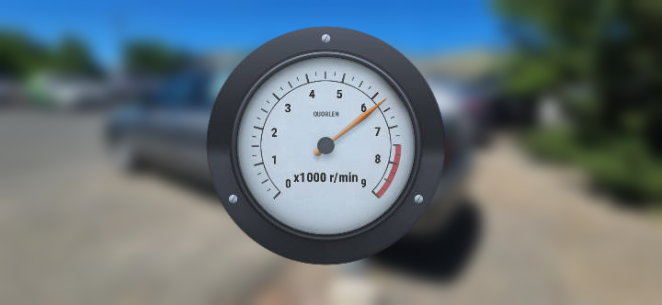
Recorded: 6250 (rpm)
